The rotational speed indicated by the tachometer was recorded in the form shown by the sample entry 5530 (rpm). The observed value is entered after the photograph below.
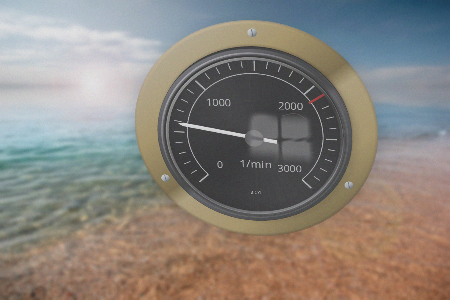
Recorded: 600 (rpm)
